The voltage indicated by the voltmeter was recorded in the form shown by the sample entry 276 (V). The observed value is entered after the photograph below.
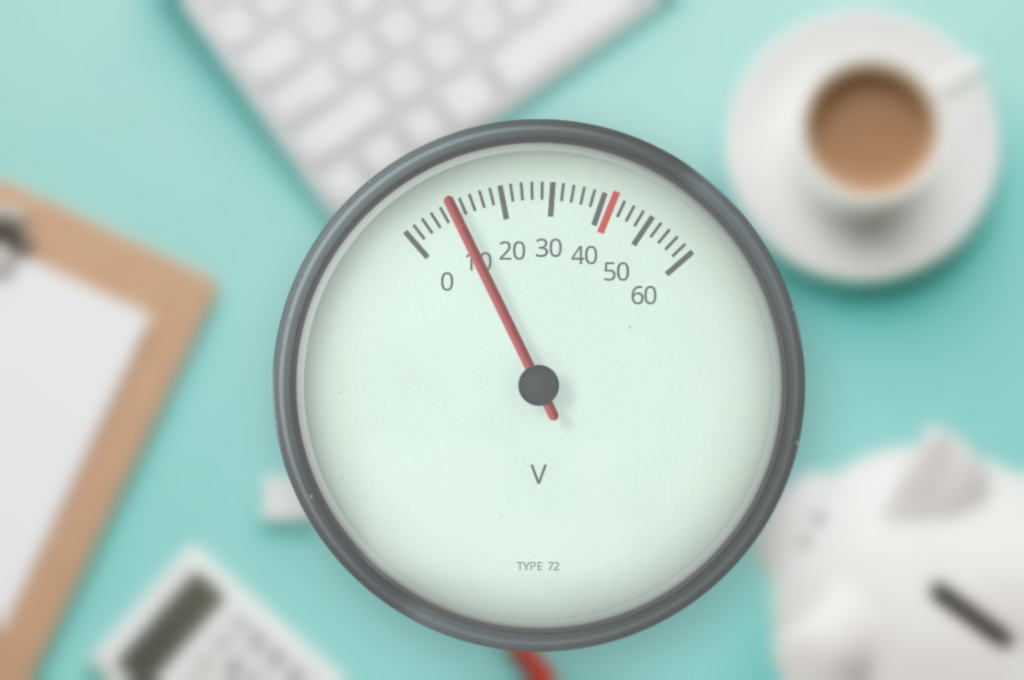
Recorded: 10 (V)
